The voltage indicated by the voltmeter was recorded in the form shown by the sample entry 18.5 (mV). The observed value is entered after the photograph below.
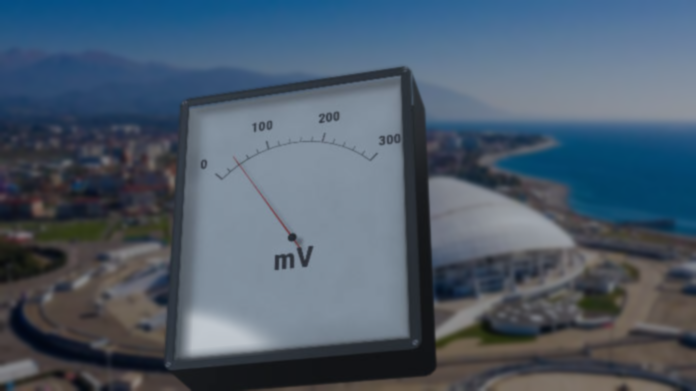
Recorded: 40 (mV)
